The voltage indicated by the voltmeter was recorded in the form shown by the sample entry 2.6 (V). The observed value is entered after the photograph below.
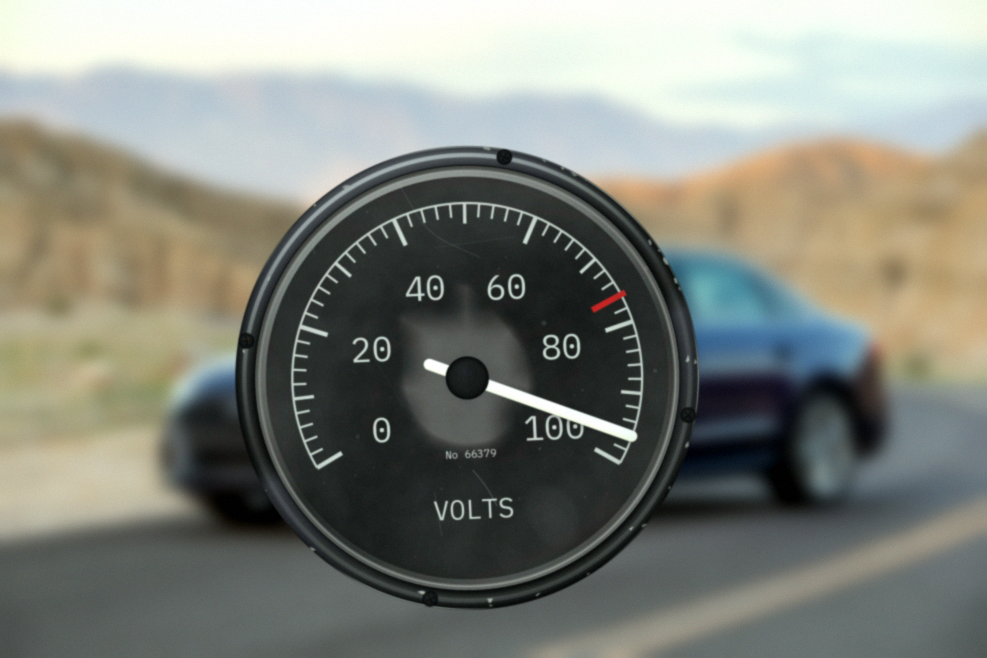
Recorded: 96 (V)
